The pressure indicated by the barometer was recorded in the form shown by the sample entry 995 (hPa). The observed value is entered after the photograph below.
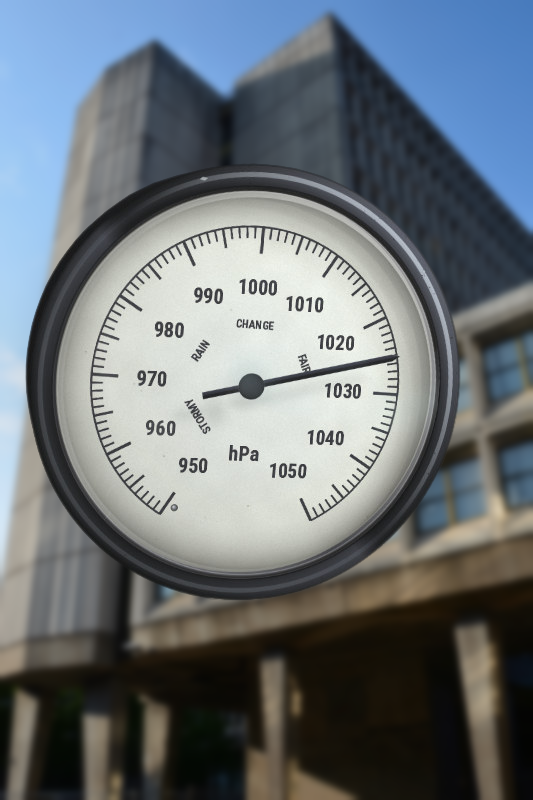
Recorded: 1025 (hPa)
